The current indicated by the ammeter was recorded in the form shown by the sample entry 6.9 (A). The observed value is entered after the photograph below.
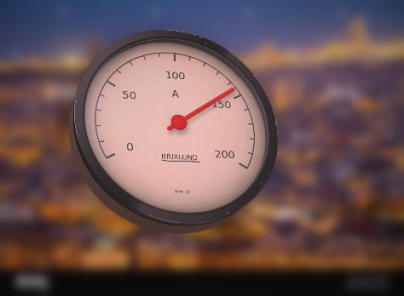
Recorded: 145 (A)
